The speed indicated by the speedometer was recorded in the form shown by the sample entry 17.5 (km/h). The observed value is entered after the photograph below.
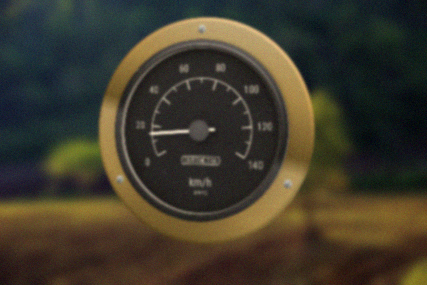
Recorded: 15 (km/h)
